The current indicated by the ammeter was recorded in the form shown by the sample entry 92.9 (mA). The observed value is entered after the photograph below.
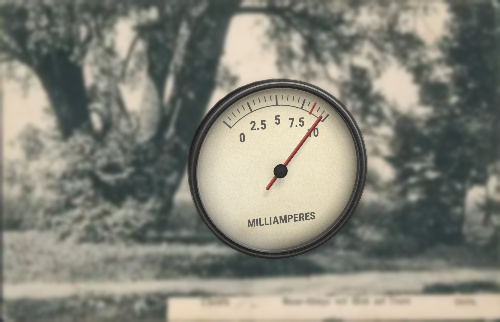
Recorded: 9.5 (mA)
